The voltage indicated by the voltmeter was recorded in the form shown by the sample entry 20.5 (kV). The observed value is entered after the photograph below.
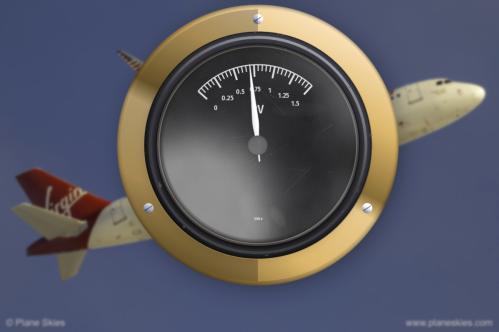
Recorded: 0.7 (kV)
